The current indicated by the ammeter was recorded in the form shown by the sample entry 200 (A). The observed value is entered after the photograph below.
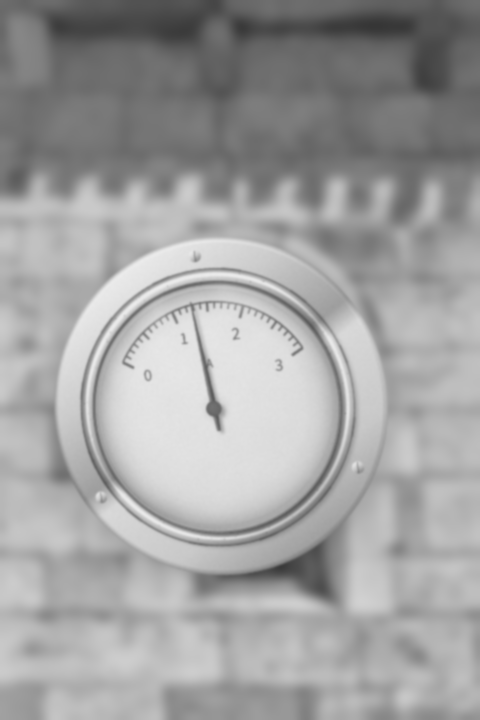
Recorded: 1.3 (A)
